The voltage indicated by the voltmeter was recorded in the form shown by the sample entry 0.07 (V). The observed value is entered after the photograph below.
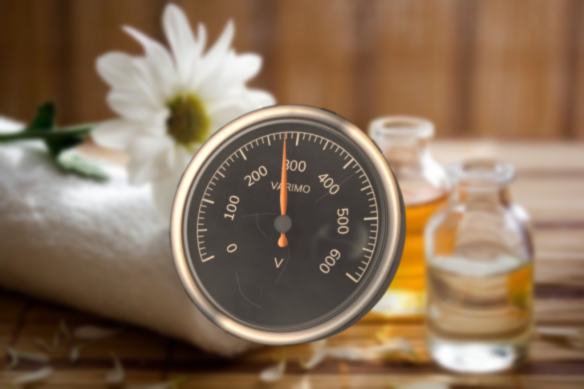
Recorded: 280 (V)
